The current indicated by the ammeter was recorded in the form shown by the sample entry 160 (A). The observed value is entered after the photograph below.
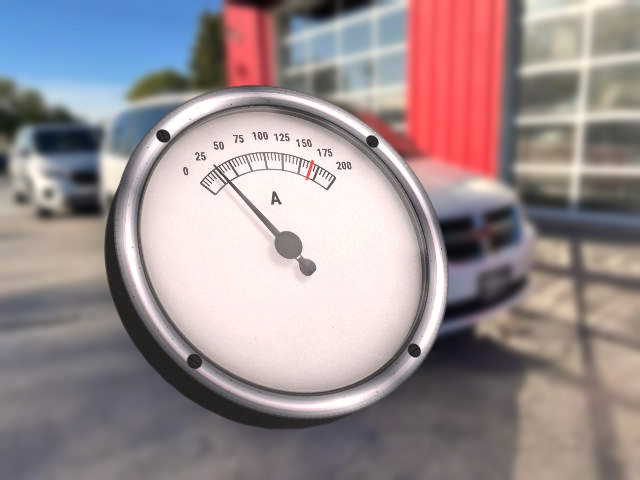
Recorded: 25 (A)
